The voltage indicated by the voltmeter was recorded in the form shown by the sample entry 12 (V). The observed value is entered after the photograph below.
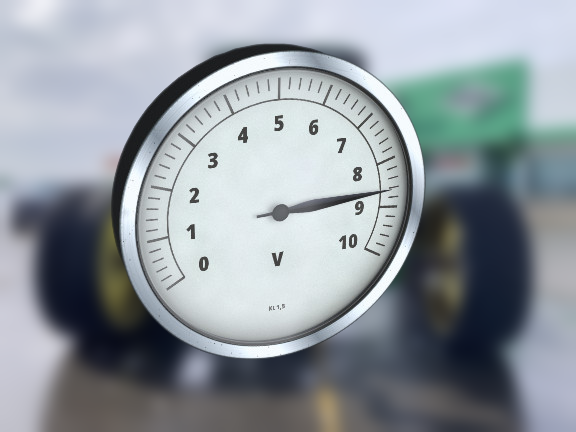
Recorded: 8.6 (V)
